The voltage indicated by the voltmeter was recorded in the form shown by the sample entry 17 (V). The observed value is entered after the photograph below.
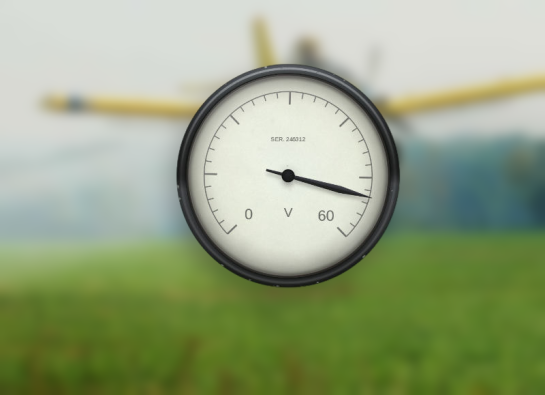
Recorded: 53 (V)
